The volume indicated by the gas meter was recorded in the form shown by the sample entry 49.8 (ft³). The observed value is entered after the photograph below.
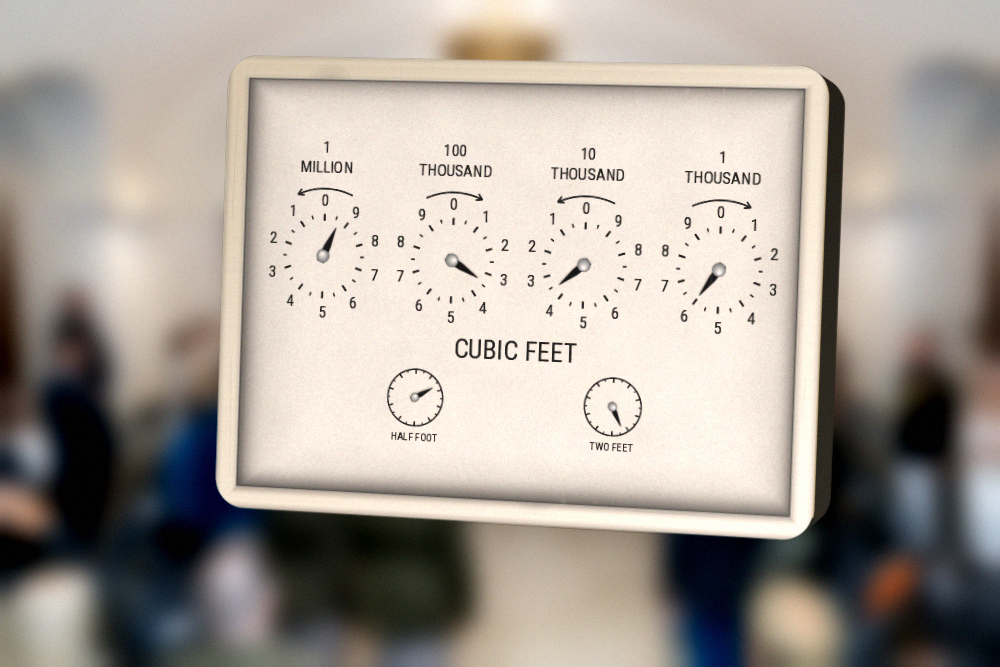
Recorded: 933600 (ft³)
